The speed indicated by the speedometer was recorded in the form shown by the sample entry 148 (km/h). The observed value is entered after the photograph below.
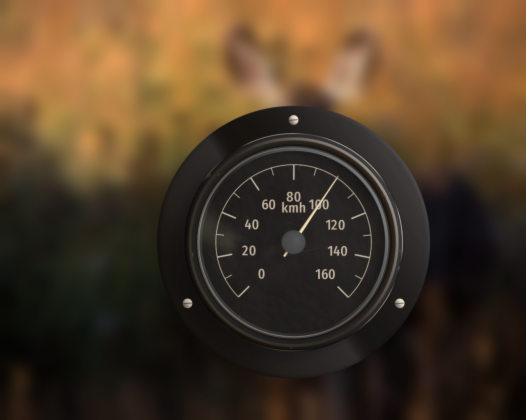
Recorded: 100 (km/h)
